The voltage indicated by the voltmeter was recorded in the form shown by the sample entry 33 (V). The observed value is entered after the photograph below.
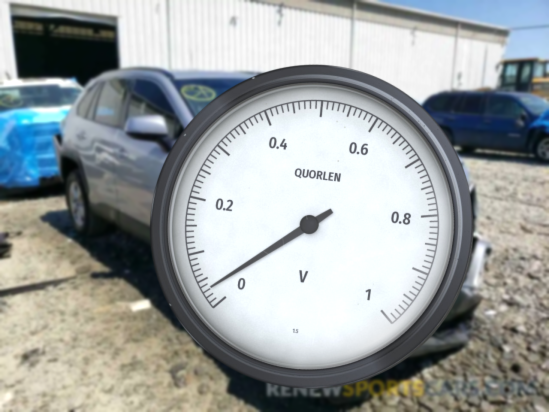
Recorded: 0.03 (V)
